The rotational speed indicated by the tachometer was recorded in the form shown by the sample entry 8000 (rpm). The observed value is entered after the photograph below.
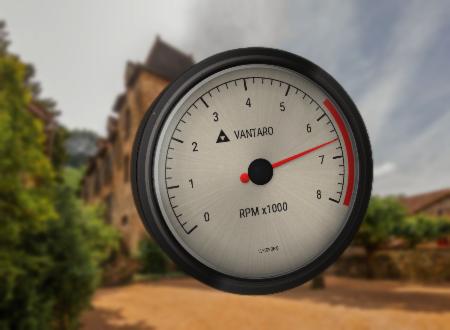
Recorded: 6600 (rpm)
